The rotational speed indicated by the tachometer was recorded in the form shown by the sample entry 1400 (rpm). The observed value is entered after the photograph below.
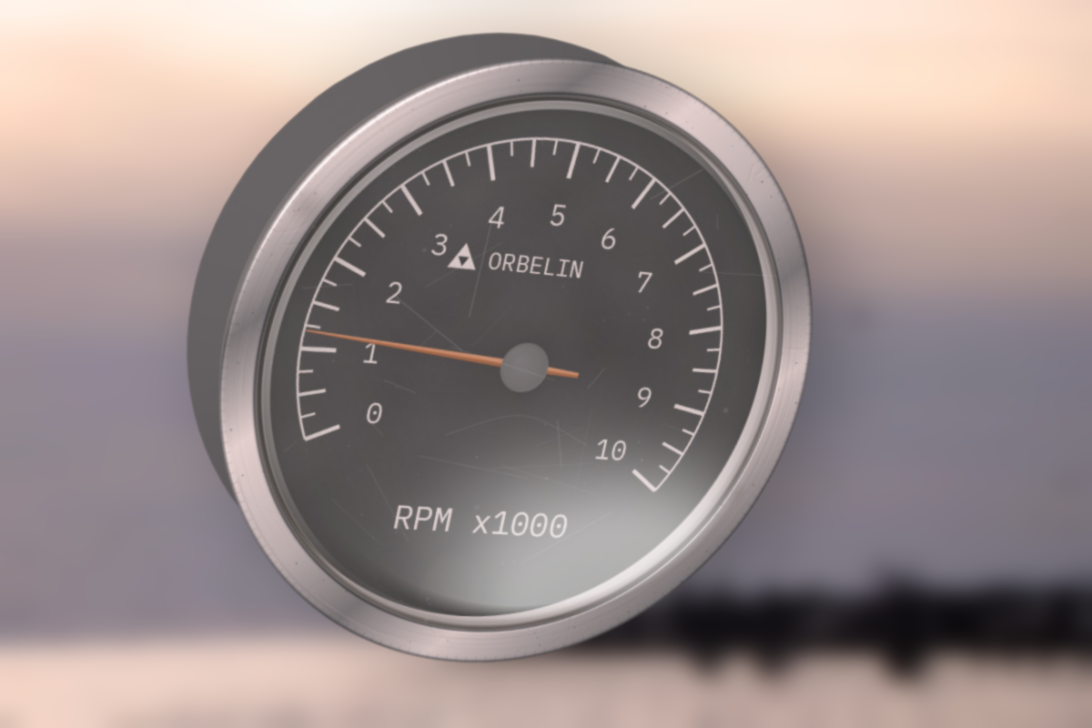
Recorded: 1250 (rpm)
